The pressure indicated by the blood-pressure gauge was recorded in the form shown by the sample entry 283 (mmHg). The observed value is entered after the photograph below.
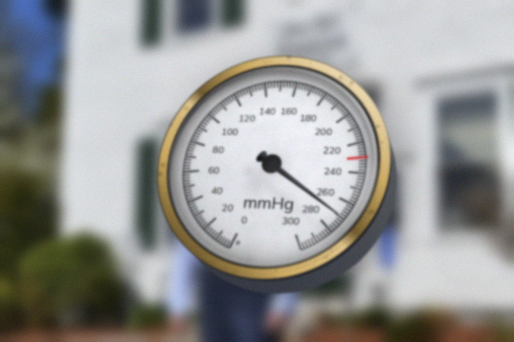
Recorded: 270 (mmHg)
